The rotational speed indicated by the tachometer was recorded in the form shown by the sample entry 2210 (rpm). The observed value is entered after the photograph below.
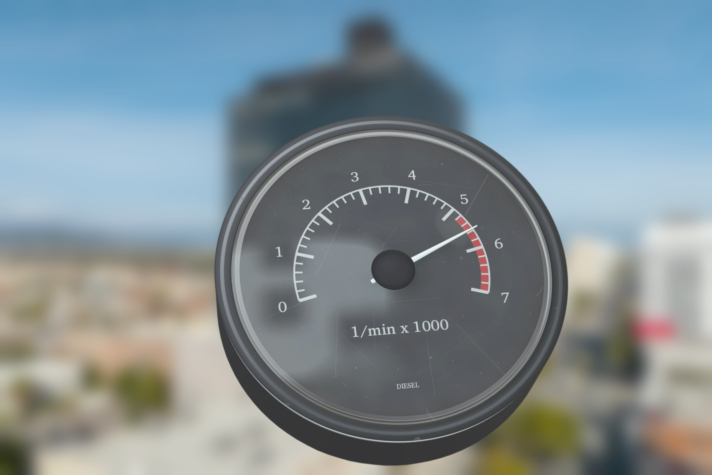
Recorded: 5600 (rpm)
